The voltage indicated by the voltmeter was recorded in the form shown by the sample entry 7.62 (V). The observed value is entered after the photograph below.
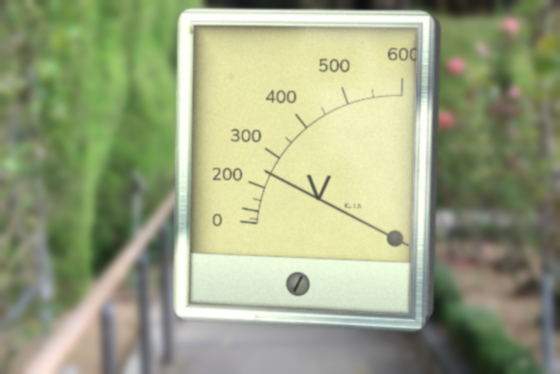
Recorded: 250 (V)
